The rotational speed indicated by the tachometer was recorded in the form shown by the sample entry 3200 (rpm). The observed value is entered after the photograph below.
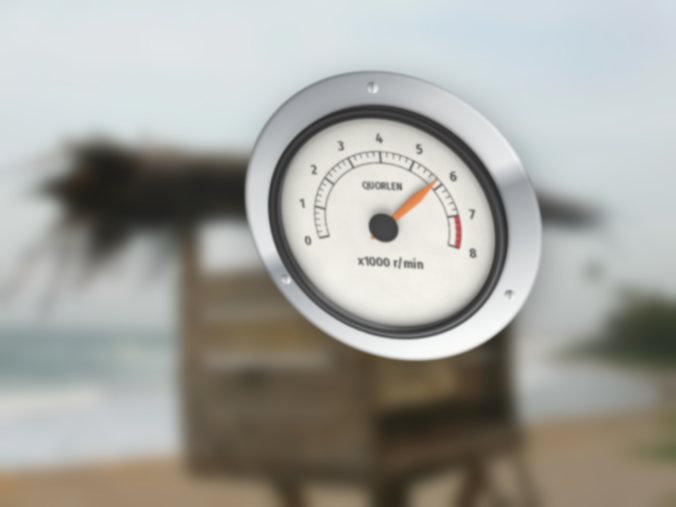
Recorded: 5800 (rpm)
